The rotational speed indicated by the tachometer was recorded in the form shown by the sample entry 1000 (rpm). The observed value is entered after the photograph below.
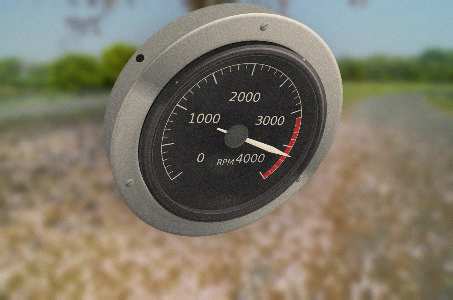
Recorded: 3600 (rpm)
